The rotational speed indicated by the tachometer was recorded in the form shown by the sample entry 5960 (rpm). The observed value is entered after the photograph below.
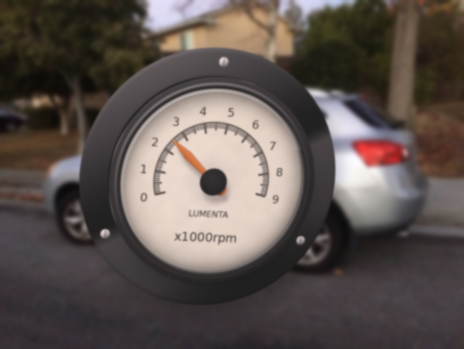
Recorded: 2500 (rpm)
